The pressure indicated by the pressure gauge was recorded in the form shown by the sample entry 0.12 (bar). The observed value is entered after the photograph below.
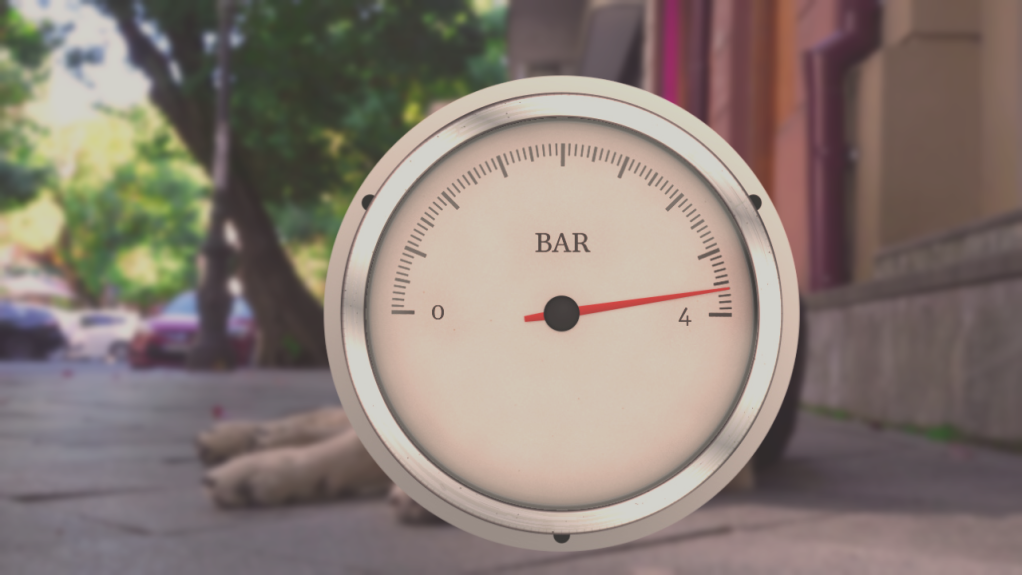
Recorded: 3.8 (bar)
